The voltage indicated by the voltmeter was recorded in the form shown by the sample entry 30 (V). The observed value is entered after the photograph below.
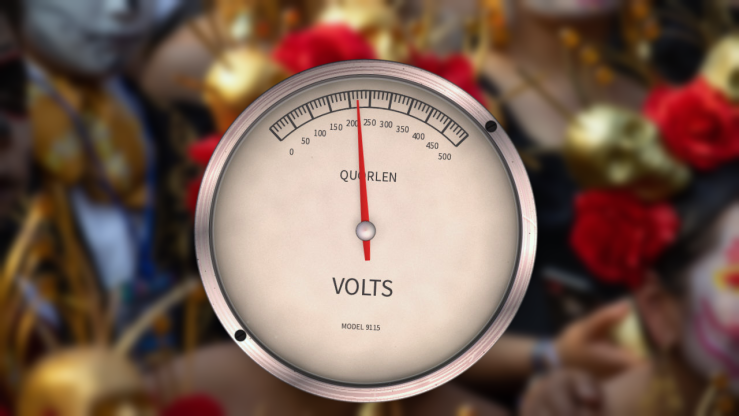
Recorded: 220 (V)
